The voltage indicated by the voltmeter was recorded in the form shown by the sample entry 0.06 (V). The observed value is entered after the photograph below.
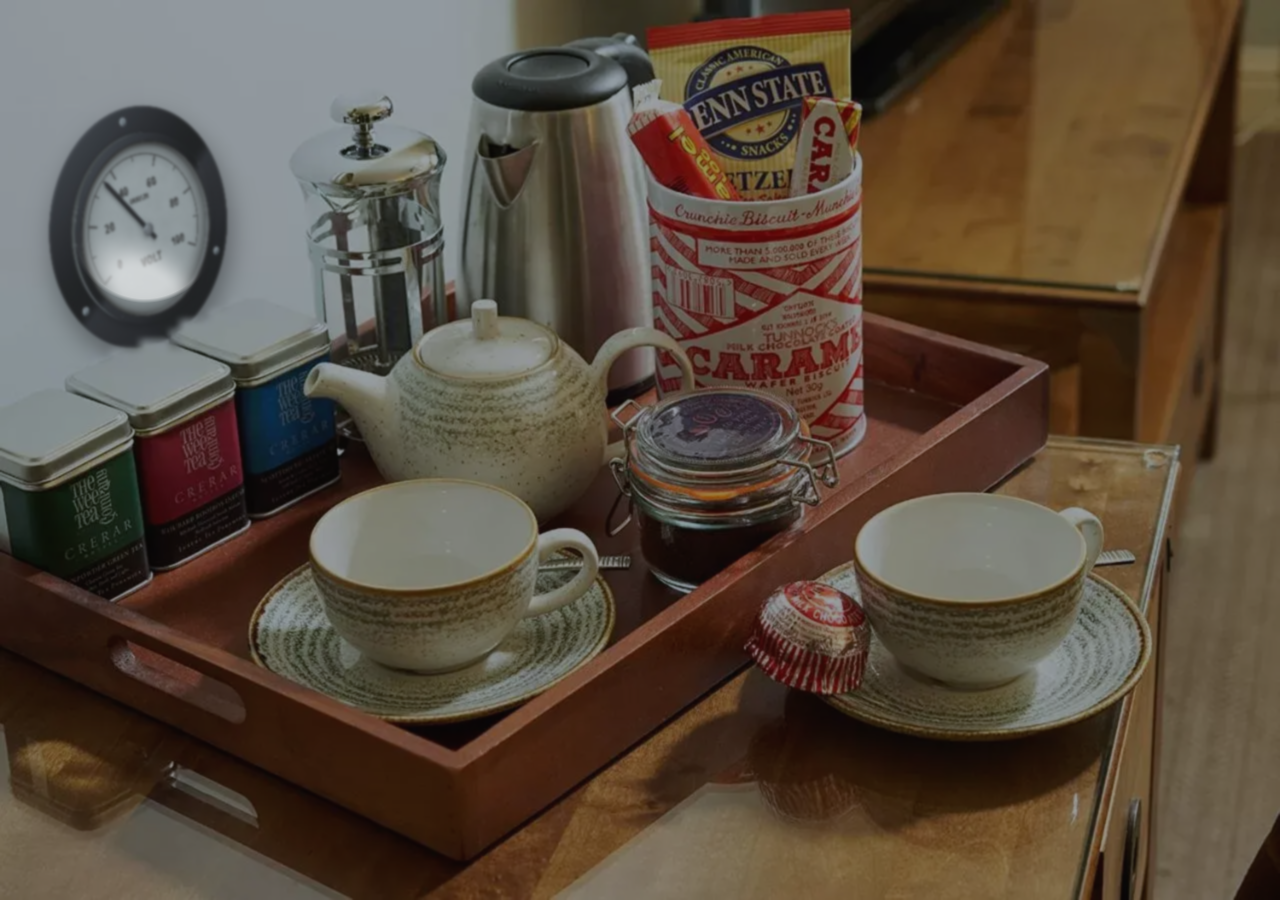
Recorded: 35 (V)
